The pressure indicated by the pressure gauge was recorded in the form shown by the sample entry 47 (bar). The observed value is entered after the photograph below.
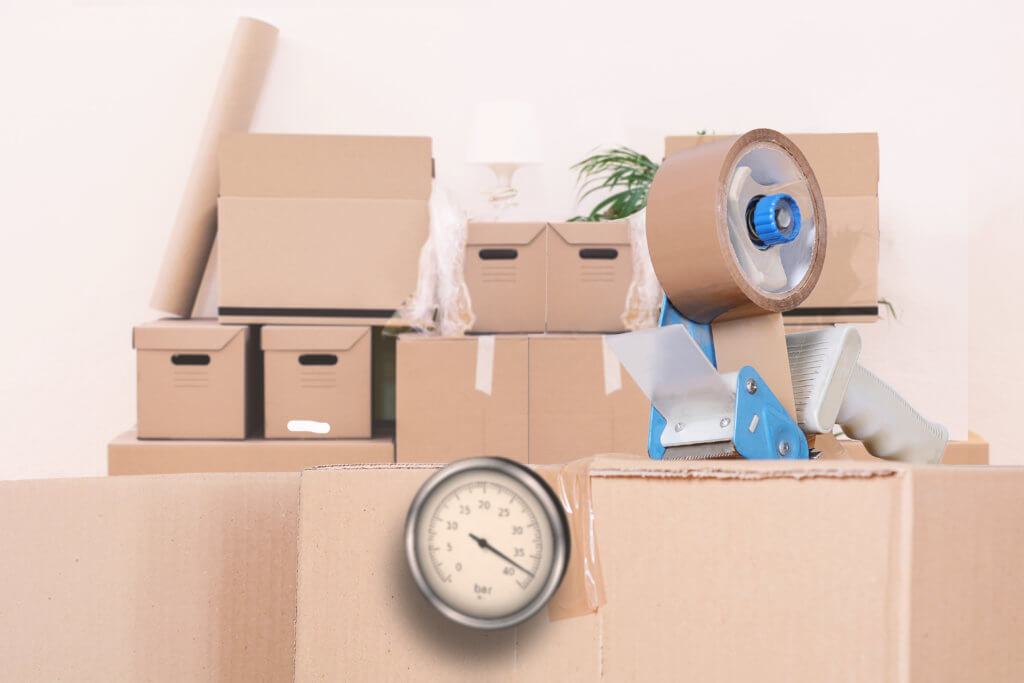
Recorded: 37.5 (bar)
